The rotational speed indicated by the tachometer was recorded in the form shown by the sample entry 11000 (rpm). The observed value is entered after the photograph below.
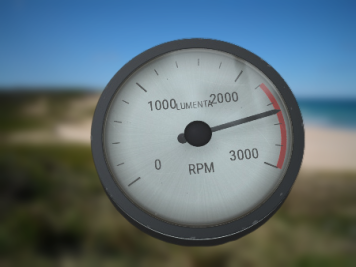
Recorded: 2500 (rpm)
